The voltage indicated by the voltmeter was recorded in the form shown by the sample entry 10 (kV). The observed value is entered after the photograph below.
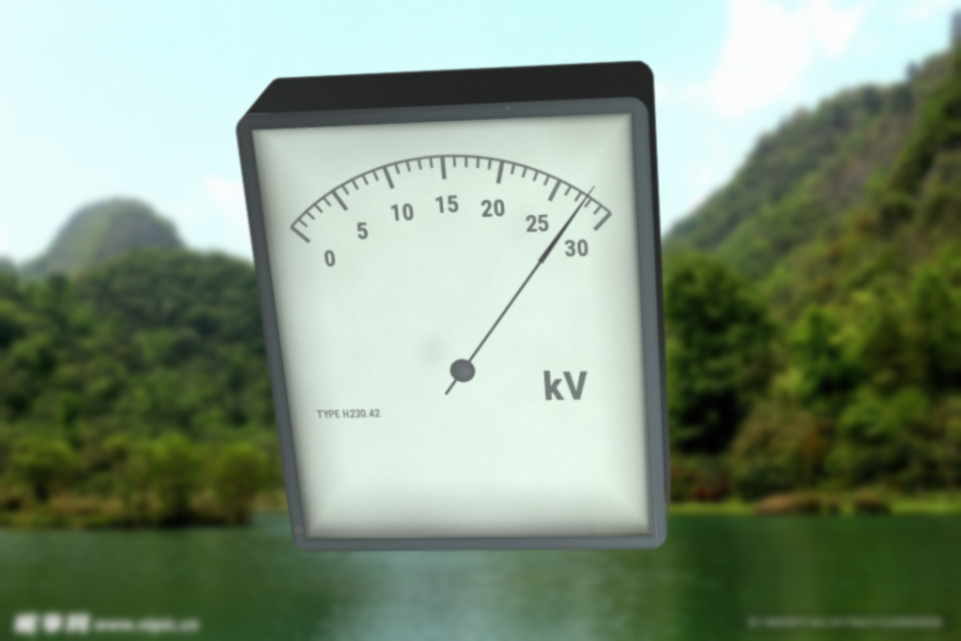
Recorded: 27.5 (kV)
